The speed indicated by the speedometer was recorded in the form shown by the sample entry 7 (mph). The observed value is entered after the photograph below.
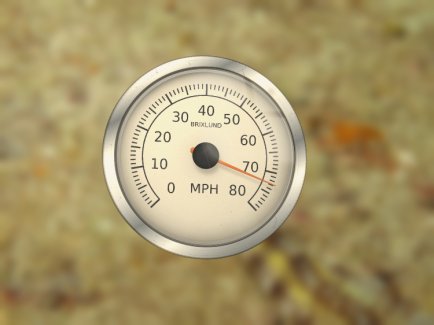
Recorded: 73 (mph)
